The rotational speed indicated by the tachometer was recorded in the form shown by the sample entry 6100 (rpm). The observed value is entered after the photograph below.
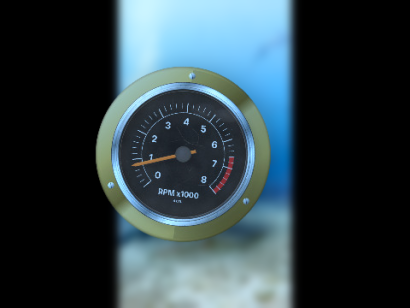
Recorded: 800 (rpm)
